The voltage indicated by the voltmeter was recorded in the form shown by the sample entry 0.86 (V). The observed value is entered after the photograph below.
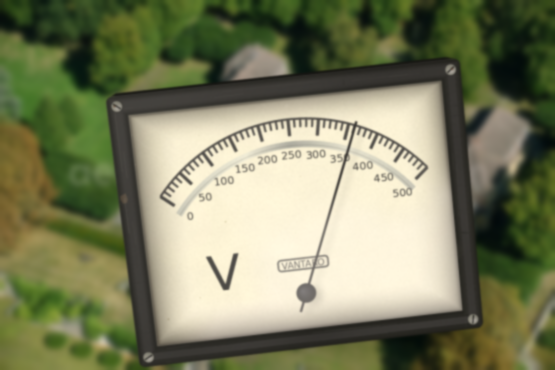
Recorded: 360 (V)
